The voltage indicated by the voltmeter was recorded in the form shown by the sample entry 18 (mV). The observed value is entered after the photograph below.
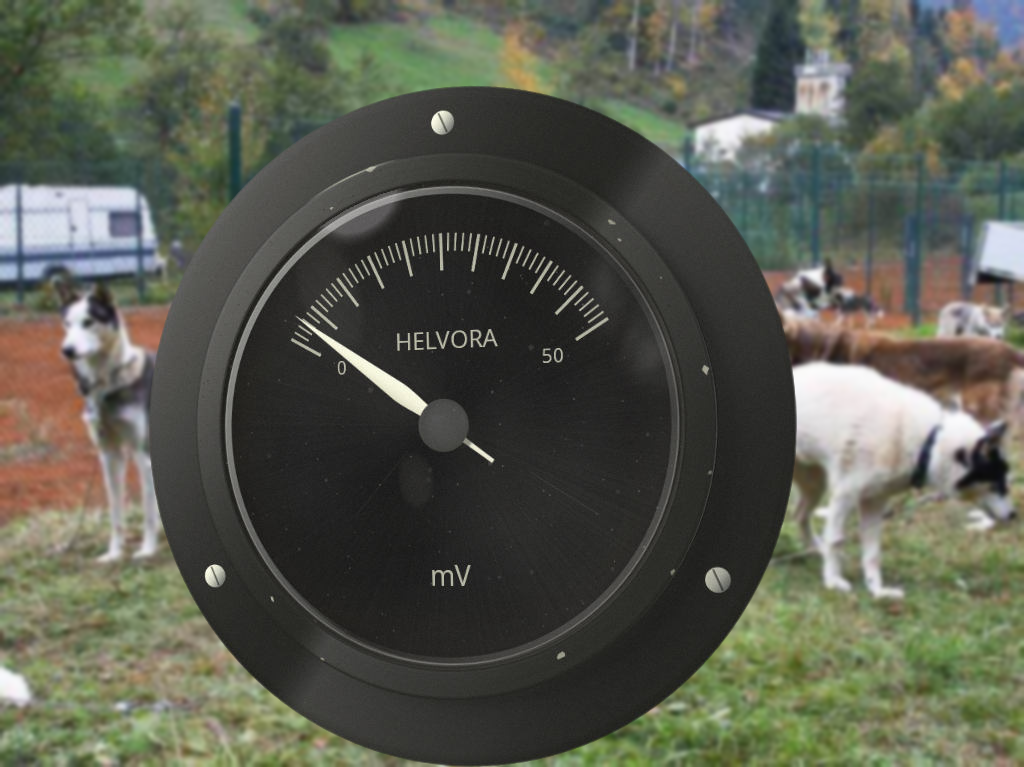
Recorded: 3 (mV)
